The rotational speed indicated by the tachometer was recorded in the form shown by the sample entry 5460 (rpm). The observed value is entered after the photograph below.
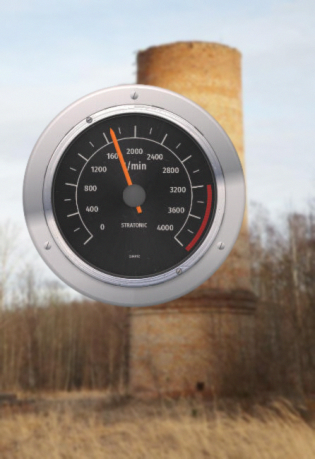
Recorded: 1700 (rpm)
